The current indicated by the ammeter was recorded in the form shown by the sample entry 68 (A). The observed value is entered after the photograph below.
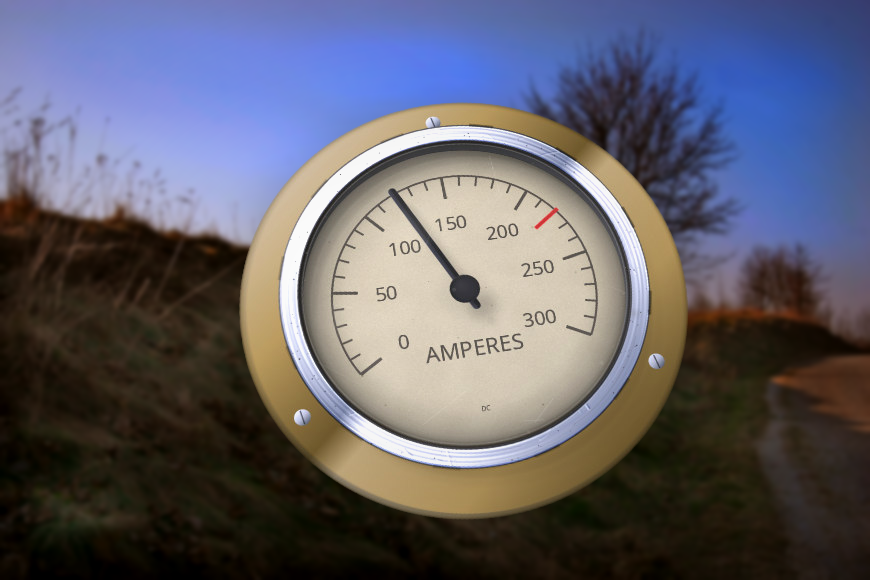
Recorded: 120 (A)
